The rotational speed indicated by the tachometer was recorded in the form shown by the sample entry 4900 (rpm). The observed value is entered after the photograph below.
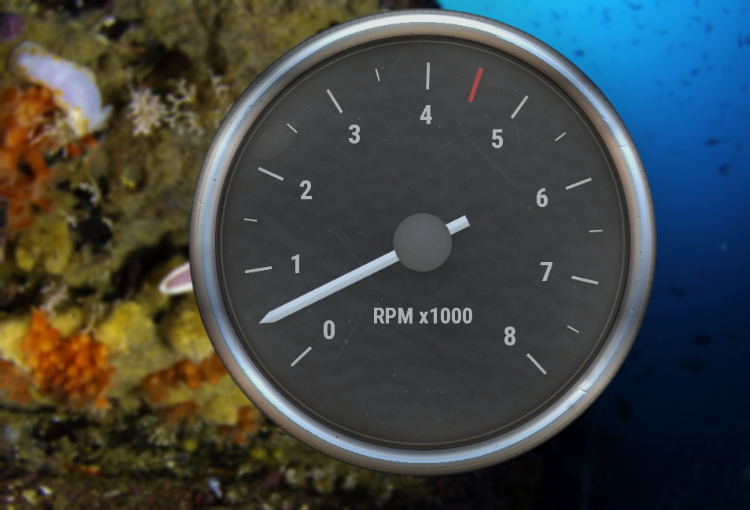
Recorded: 500 (rpm)
